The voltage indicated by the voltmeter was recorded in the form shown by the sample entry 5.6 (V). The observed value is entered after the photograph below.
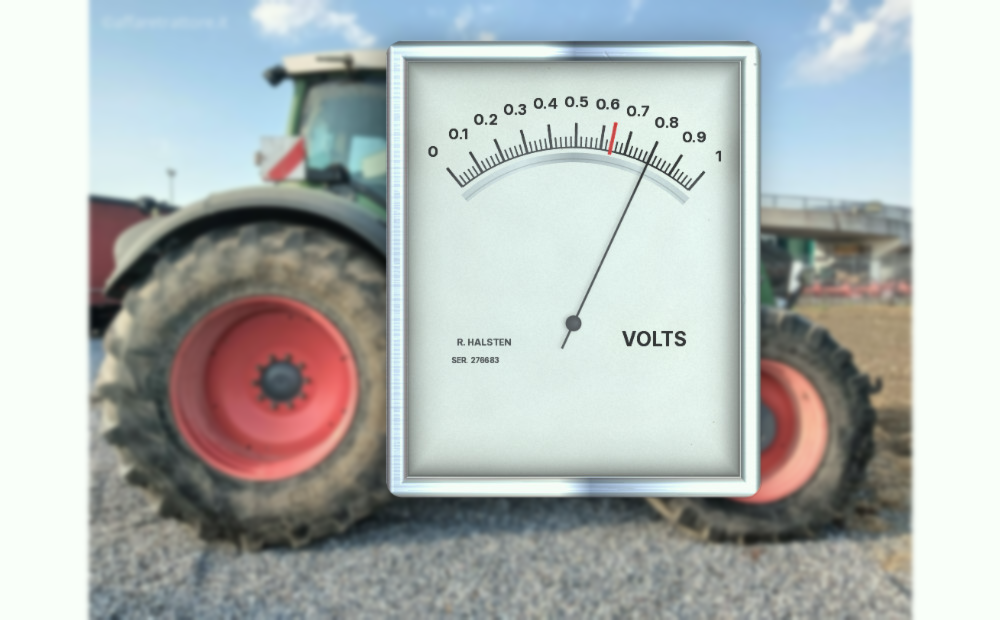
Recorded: 0.8 (V)
